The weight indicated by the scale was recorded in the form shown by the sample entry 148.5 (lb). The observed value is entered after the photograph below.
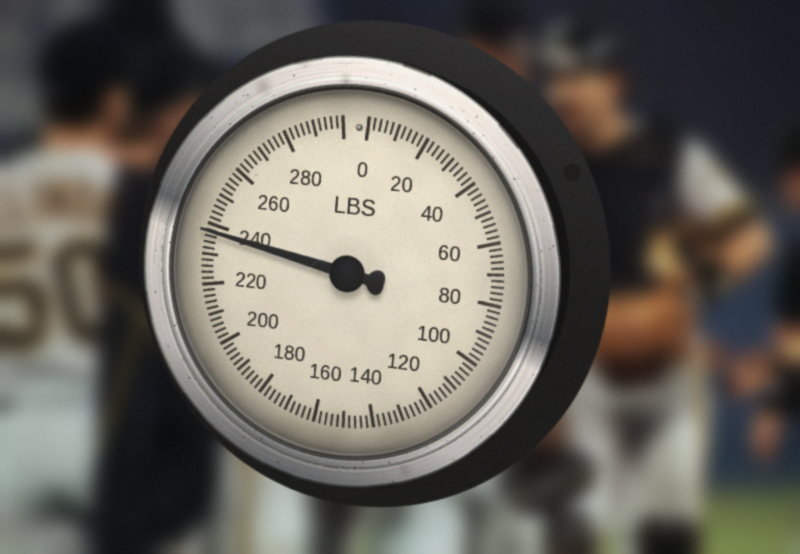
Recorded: 238 (lb)
